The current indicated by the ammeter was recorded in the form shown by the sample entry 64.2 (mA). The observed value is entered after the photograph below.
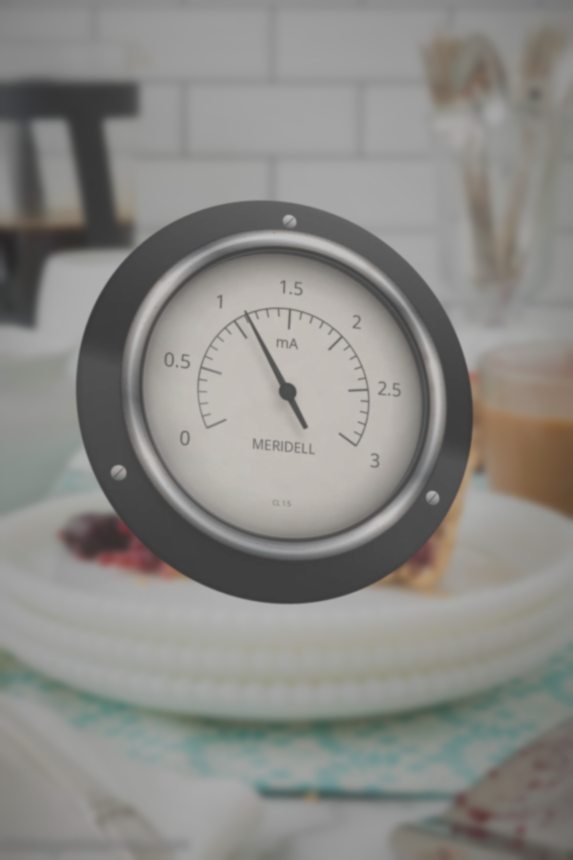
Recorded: 1.1 (mA)
